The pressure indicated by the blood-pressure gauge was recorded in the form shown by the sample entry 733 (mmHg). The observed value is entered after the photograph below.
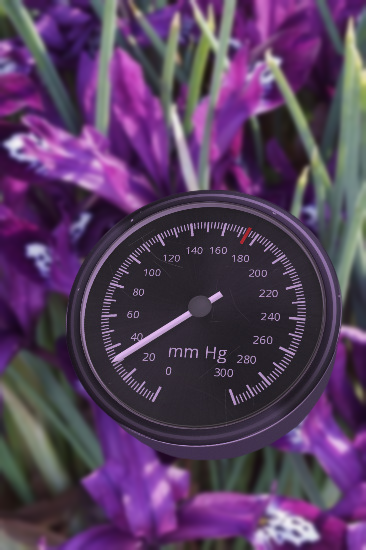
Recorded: 30 (mmHg)
